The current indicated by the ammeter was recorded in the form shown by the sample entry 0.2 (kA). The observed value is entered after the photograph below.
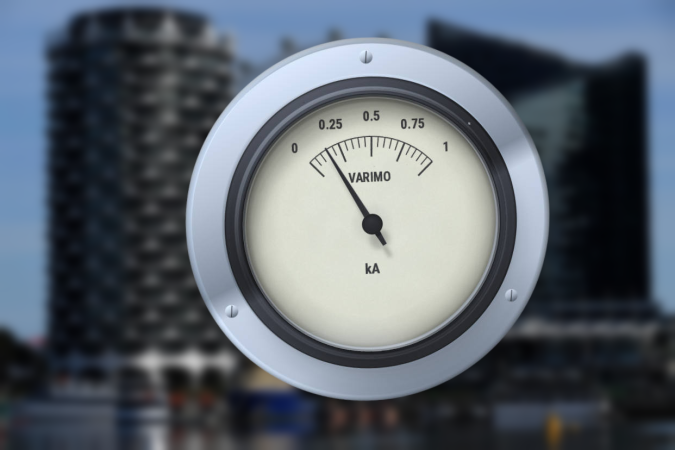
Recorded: 0.15 (kA)
